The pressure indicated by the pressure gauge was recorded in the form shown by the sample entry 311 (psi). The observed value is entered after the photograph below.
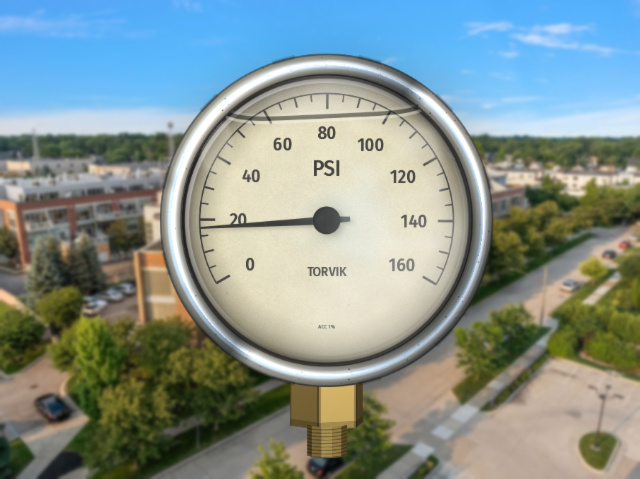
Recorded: 17.5 (psi)
